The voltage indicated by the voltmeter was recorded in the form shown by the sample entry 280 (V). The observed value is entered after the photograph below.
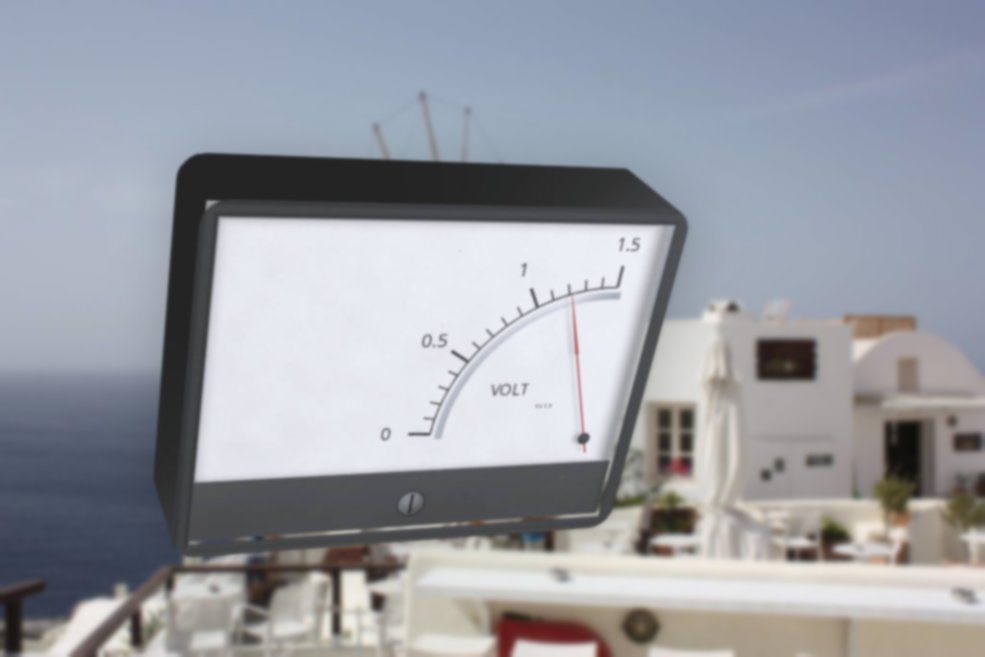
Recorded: 1.2 (V)
